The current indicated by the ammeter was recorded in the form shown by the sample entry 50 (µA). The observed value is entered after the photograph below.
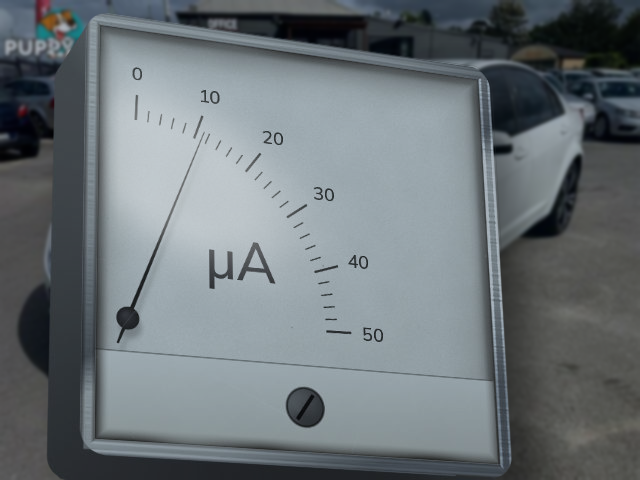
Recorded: 11 (µA)
